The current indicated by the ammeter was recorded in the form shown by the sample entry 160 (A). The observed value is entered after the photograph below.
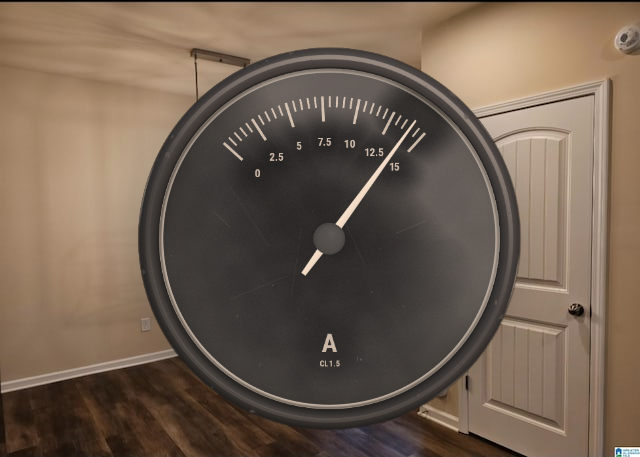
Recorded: 14 (A)
